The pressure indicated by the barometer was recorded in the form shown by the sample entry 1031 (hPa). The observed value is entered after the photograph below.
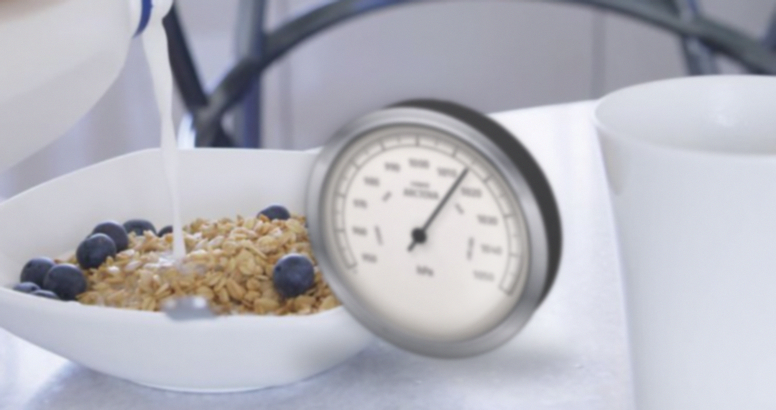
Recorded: 1015 (hPa)
